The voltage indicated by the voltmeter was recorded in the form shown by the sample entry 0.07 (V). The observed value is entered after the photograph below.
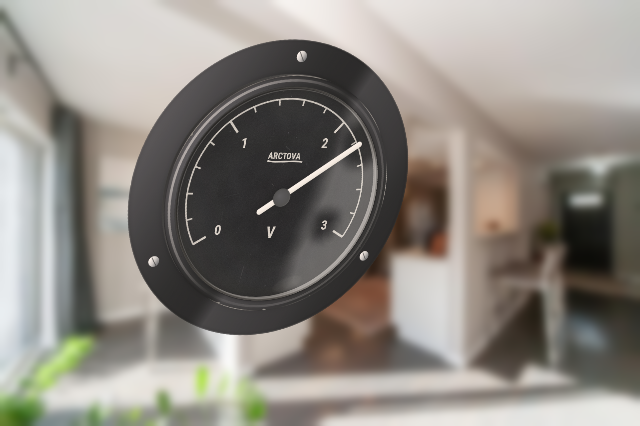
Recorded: 2.2 (V)
